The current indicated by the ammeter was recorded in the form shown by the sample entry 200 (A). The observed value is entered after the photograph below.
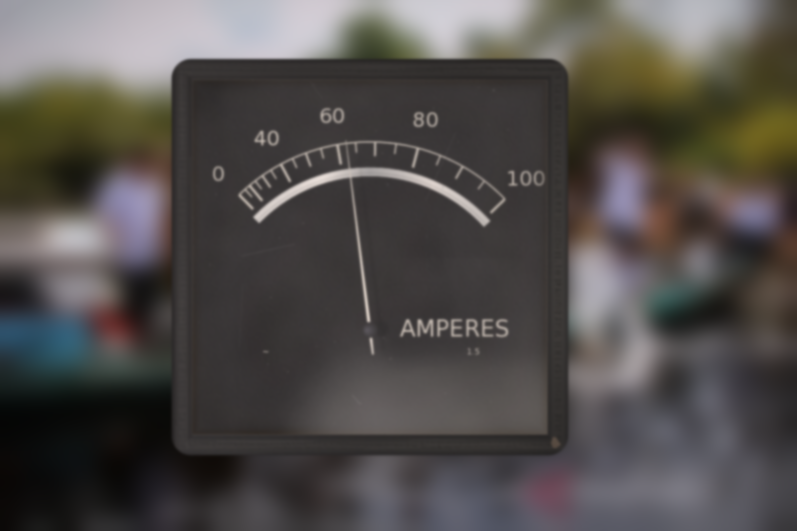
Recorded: 62.5 (A)
